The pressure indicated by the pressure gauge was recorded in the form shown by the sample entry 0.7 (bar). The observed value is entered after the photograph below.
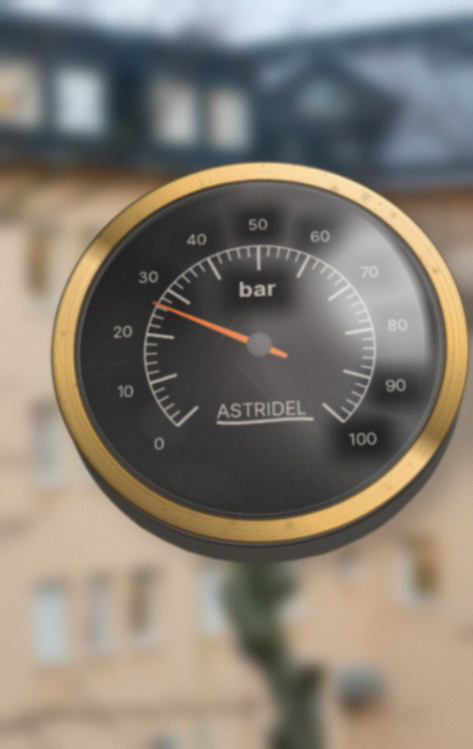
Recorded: 26 (bar)
